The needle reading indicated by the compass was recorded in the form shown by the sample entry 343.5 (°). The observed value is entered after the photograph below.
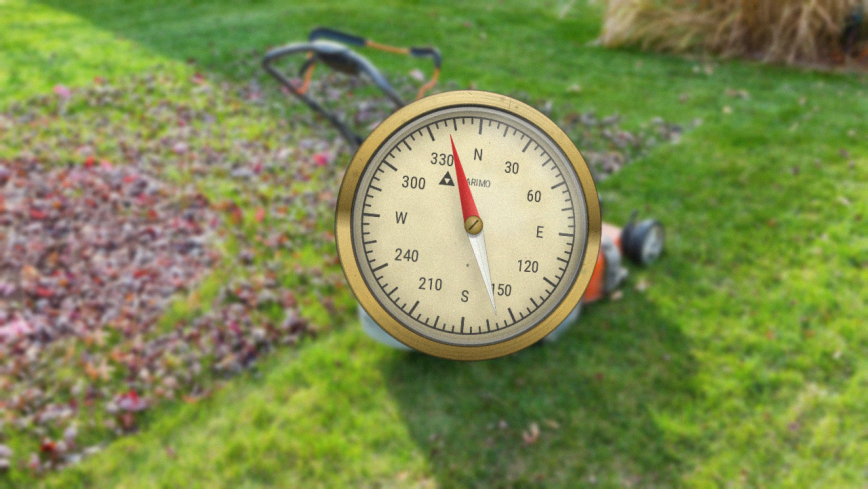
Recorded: 340 (°)
